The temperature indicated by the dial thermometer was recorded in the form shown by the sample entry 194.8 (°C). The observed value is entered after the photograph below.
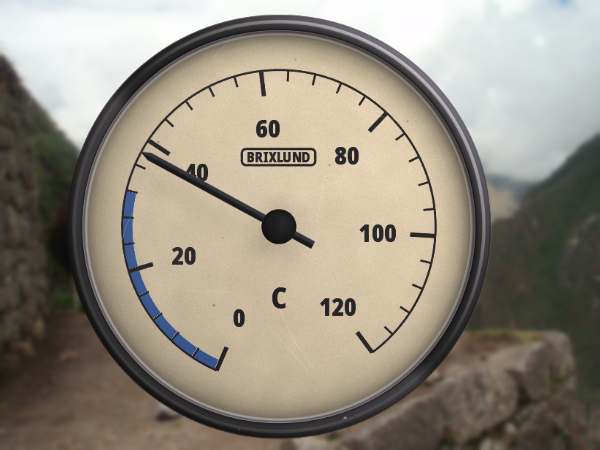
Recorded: 38 (°C)
